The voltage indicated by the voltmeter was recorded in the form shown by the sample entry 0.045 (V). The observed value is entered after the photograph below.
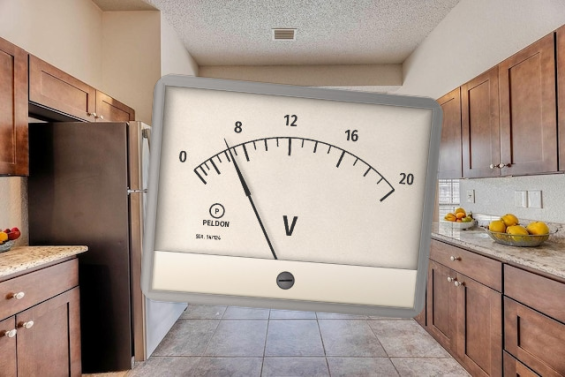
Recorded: 6.5 (V)
